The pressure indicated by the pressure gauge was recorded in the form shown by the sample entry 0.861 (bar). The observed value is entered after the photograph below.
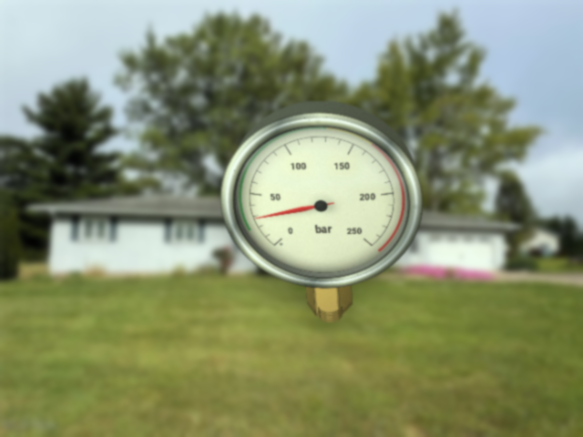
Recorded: 30 (bar)
